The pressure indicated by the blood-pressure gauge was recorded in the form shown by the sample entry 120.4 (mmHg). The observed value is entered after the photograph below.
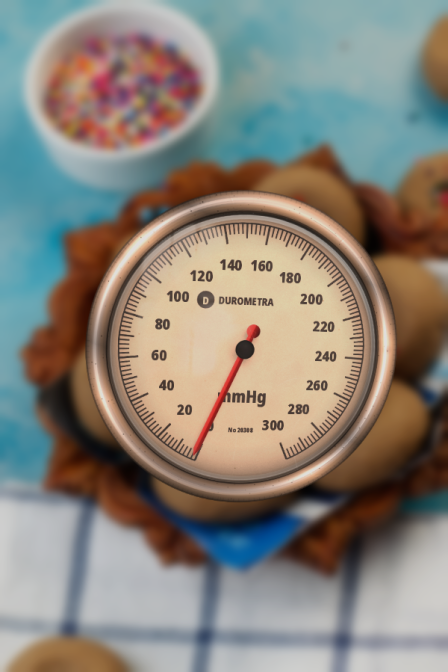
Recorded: 2 (mmHg)
